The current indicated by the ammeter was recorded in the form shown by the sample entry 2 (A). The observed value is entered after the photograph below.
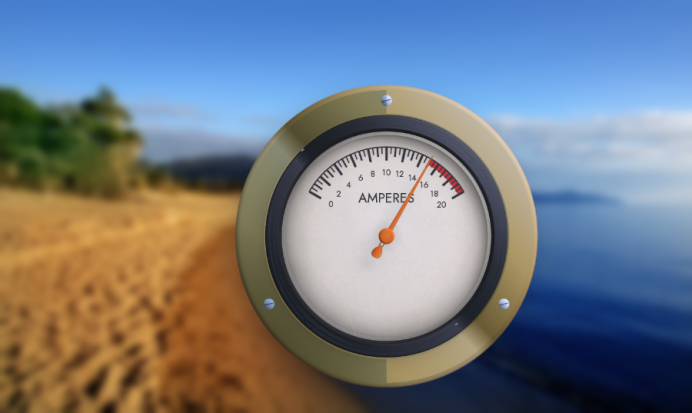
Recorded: 15 (A)
